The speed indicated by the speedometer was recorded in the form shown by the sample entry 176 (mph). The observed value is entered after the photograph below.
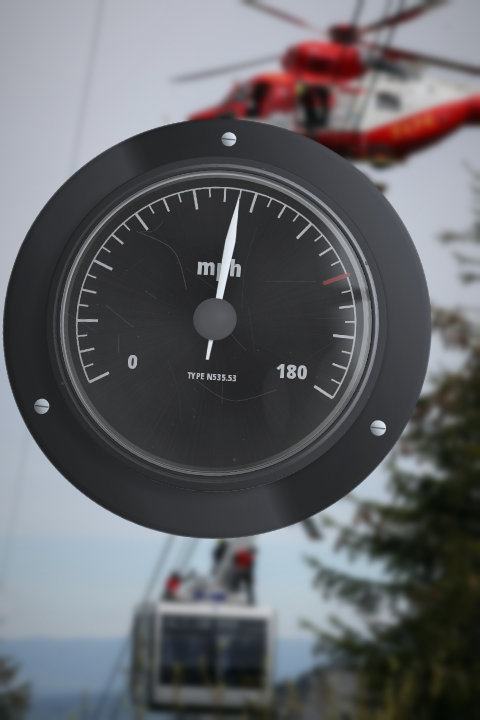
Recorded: 95 (mph)
